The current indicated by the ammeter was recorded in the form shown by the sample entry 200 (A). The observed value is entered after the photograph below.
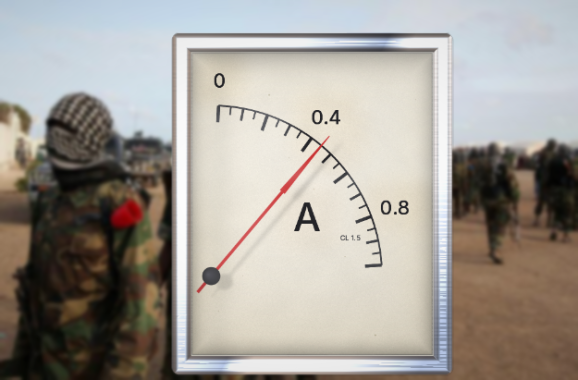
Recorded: 0.45 (A)
